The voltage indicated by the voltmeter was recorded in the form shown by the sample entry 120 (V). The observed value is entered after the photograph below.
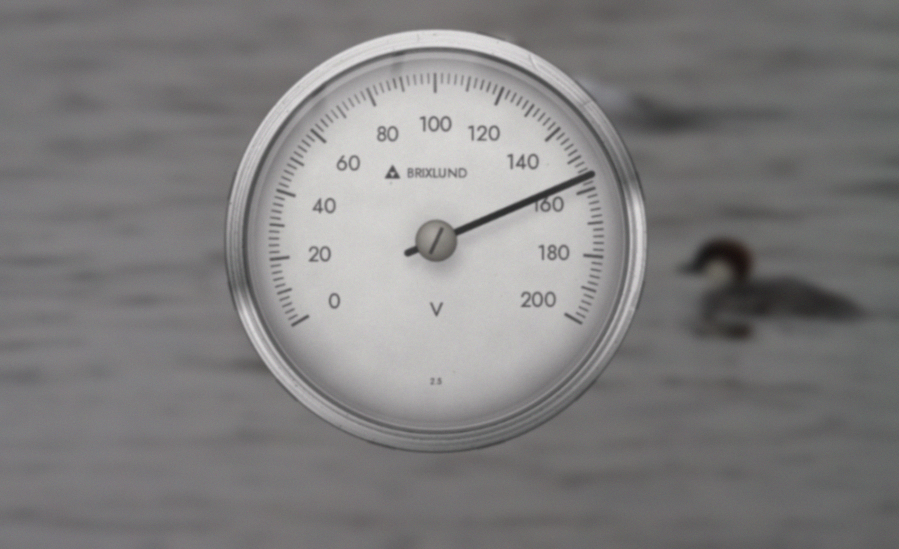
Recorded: 156 (V)
